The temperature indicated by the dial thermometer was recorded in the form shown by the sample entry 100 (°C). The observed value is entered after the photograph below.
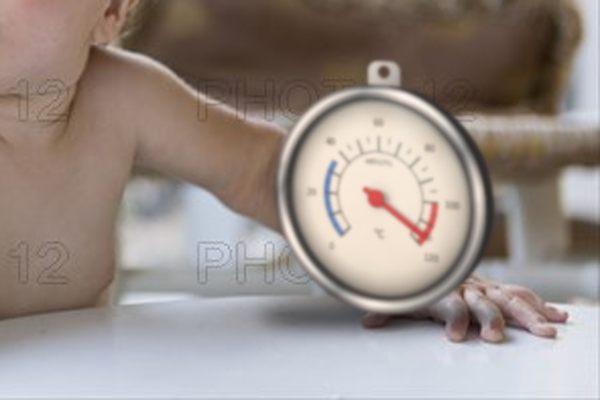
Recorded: 115 (°C)
